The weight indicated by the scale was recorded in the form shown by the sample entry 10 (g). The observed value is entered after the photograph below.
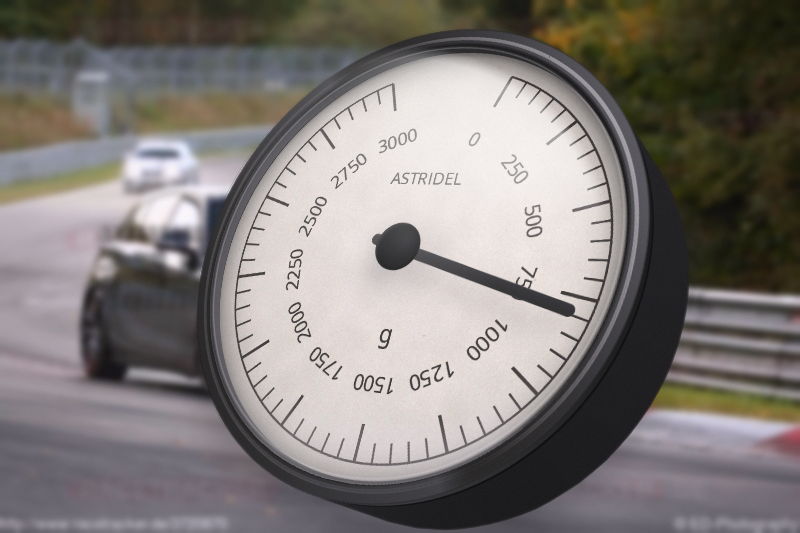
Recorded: 800 (g)
